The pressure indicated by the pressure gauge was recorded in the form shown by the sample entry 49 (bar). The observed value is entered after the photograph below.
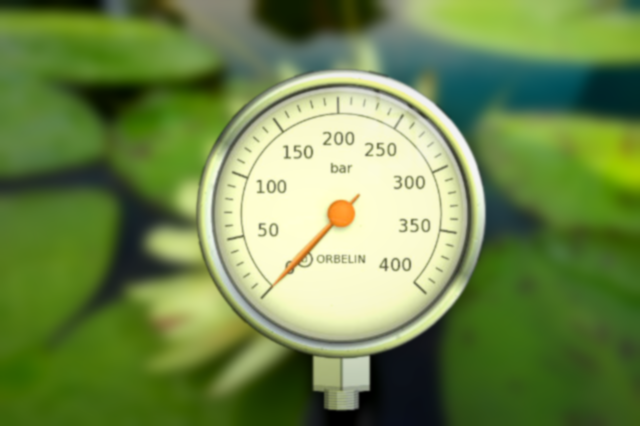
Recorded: 0 (bar)
